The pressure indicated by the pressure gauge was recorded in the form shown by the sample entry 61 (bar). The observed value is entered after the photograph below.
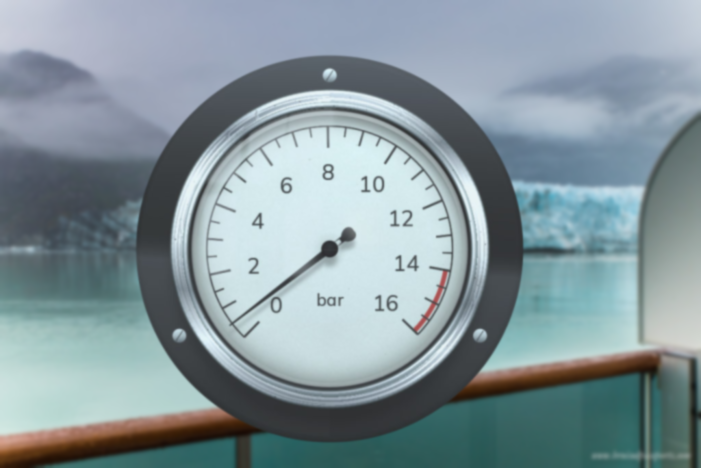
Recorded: 0.5 (bar)
